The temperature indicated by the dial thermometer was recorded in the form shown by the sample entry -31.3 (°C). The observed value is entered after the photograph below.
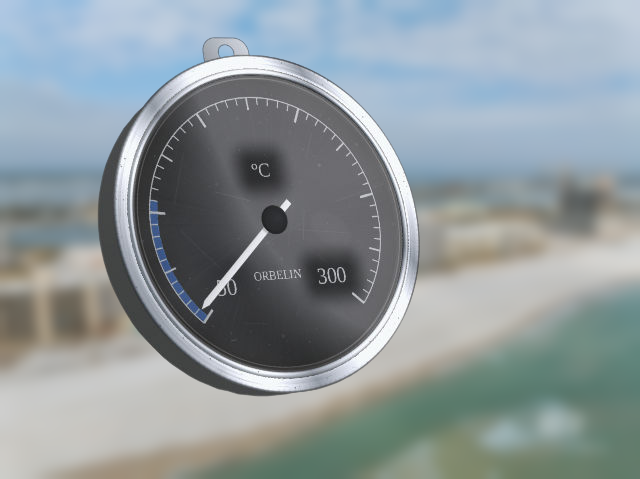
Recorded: 55 (°C)
